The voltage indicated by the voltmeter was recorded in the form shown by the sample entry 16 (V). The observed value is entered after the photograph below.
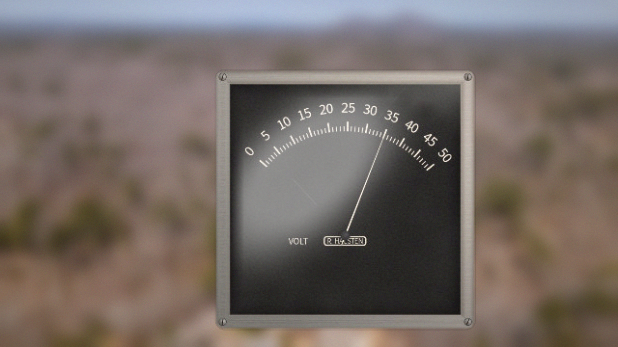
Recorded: 35 (V)
